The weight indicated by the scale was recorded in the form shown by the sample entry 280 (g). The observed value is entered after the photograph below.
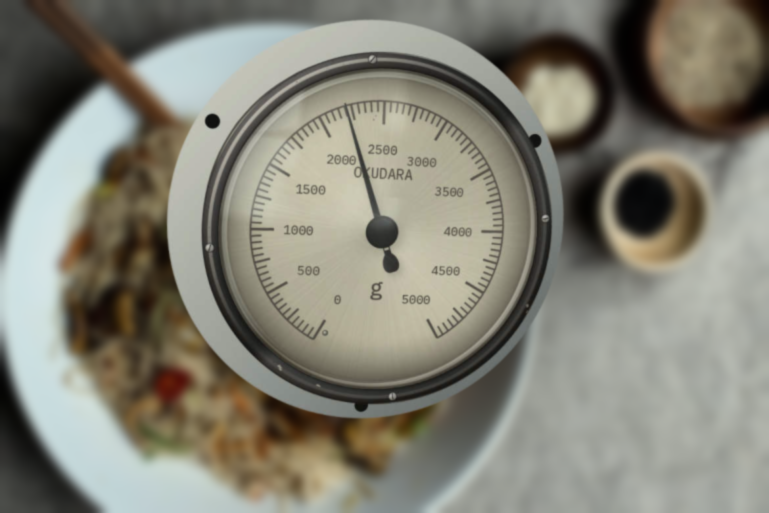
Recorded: 2200 (g)
